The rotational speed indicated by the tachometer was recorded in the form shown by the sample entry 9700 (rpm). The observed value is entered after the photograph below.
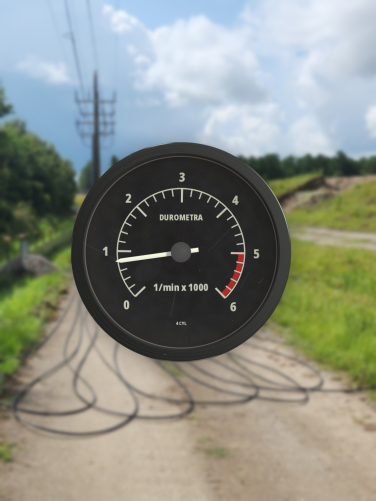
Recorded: 800 (rpm)
